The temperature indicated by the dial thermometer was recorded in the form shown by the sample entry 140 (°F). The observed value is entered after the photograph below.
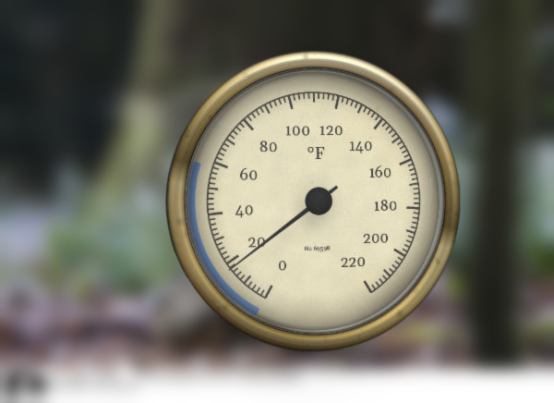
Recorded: 18 (°F)
